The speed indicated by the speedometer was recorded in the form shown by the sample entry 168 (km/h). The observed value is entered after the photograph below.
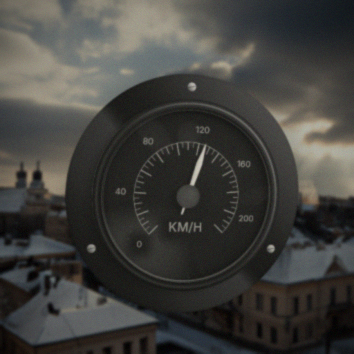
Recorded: 125 (km/h)
